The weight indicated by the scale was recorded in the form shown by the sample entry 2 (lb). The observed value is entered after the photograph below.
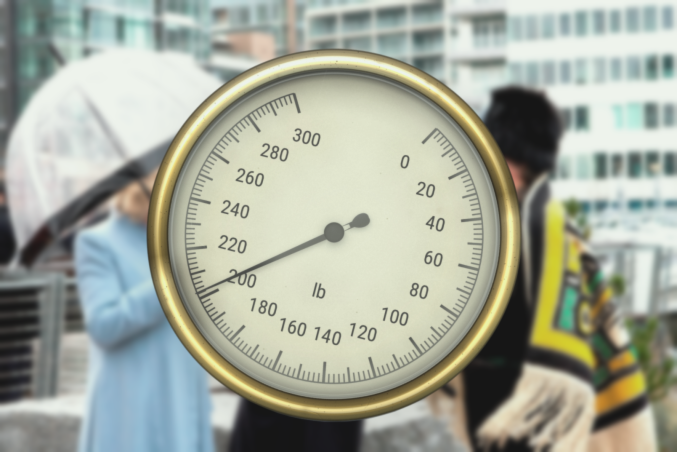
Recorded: 202 (lb)
